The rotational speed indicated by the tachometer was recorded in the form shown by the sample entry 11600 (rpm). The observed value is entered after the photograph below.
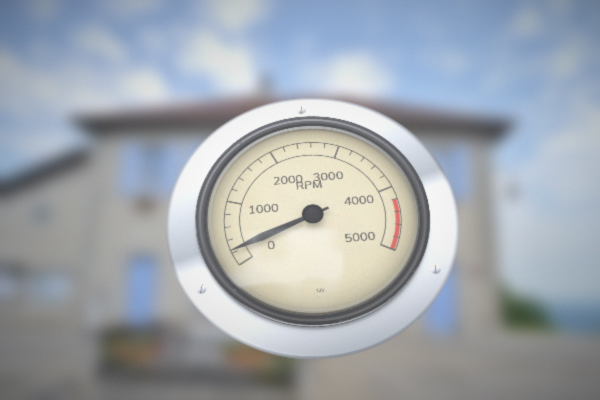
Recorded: 200 (rpm)
